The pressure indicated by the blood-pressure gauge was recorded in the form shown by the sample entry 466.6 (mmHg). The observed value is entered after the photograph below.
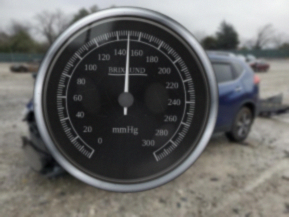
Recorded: 150 (mmHg)
